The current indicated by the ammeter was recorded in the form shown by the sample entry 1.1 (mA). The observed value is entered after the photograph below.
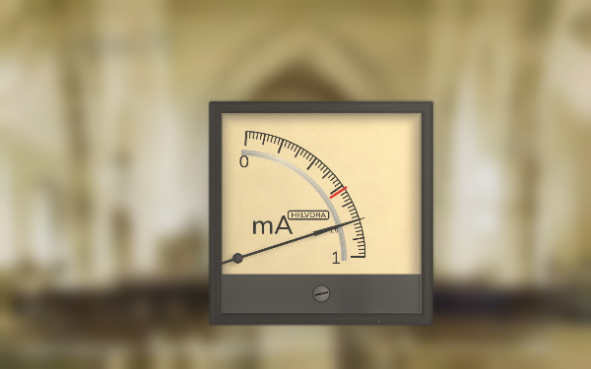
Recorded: 0.8 (mA)
